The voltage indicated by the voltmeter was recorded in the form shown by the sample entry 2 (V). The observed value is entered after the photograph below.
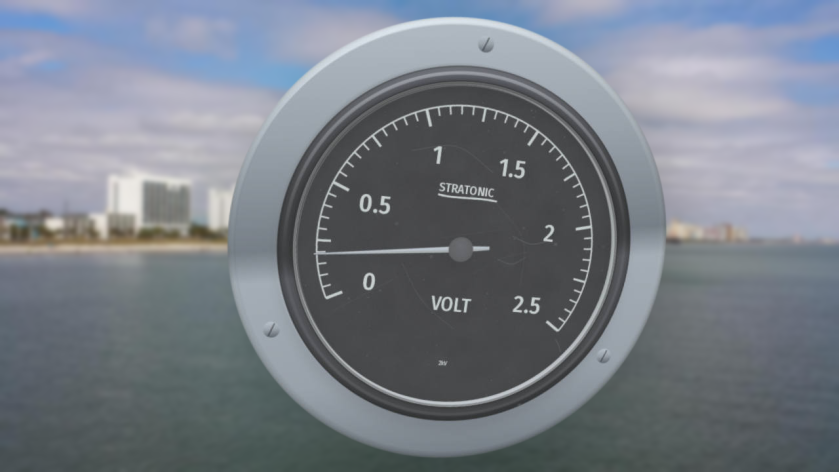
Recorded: 0.2 (V)
